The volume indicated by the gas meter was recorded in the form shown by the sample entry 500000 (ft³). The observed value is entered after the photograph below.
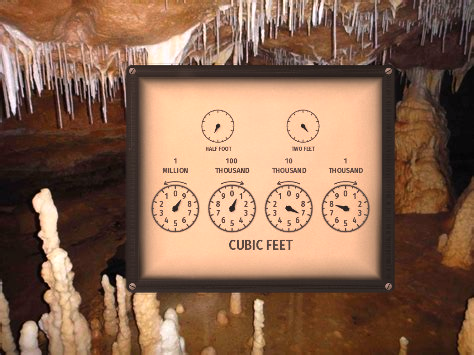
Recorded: 906800 (ft³)
